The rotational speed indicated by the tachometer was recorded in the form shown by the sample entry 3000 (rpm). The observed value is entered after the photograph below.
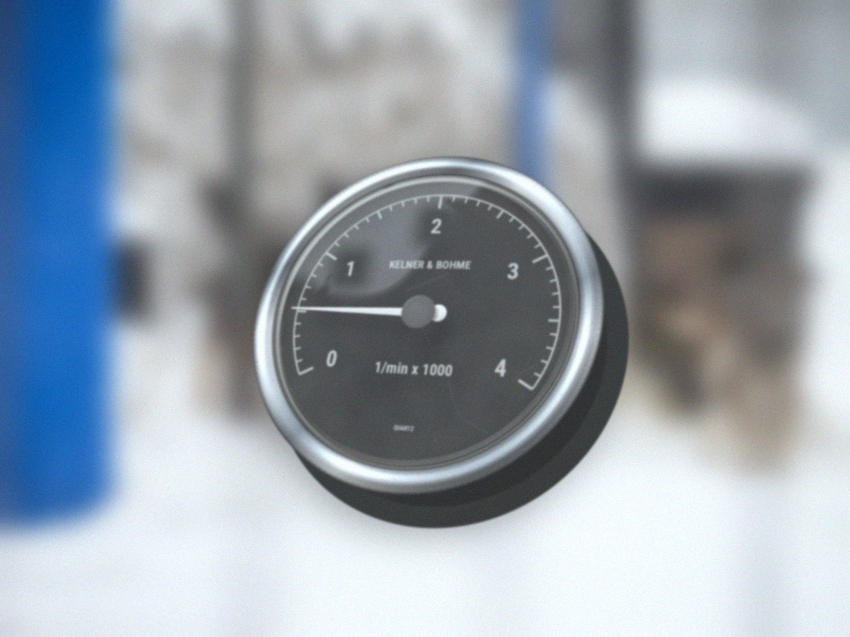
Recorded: 500 (rpm)
